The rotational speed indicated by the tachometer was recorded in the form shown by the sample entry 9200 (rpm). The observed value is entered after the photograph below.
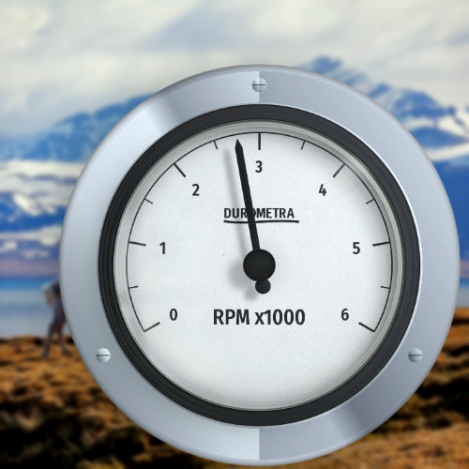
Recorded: 2750 (rpm)
